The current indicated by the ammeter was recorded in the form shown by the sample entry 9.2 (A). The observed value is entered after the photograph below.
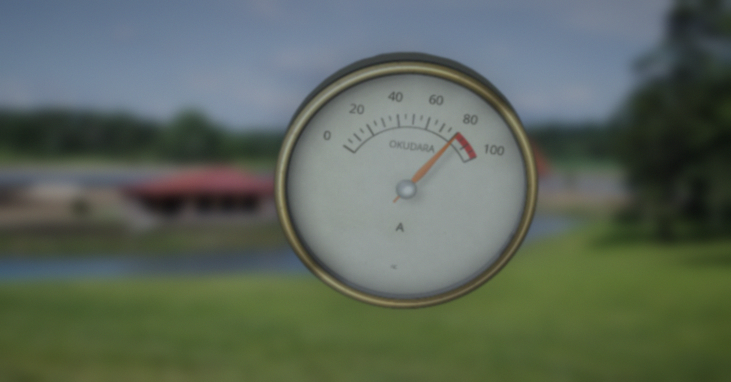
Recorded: 80 (A)
